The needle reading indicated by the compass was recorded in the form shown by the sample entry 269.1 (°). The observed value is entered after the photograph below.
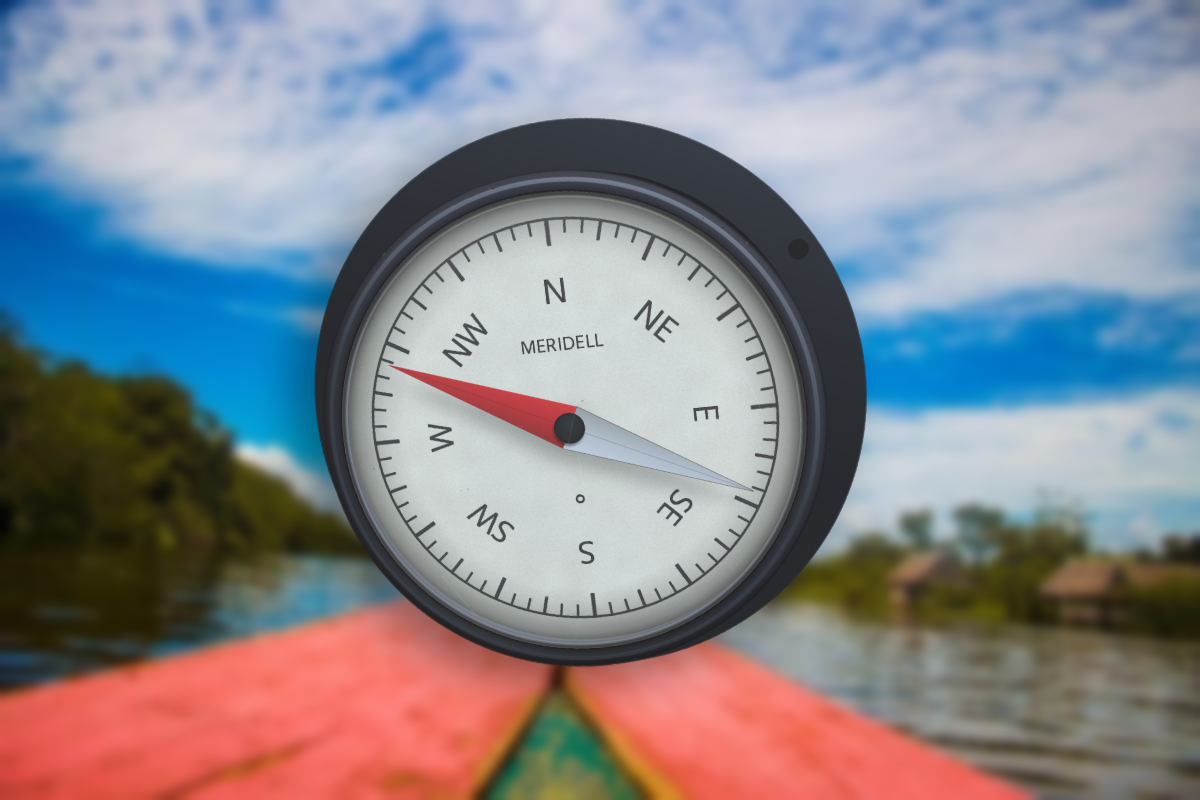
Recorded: 295 (°)
